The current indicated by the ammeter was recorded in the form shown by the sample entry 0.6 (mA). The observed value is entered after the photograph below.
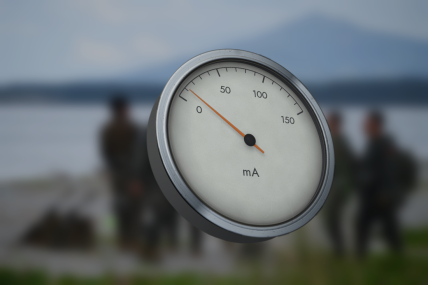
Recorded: 10 (mA)
